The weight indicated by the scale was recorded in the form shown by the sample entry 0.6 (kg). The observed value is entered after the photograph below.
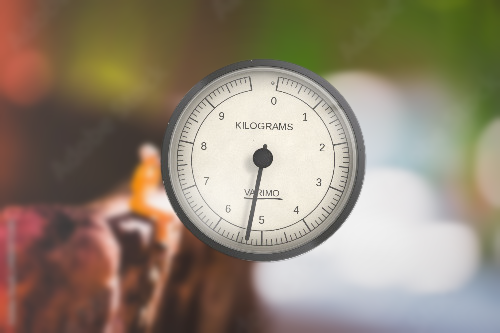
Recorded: 5.3 (kg)
